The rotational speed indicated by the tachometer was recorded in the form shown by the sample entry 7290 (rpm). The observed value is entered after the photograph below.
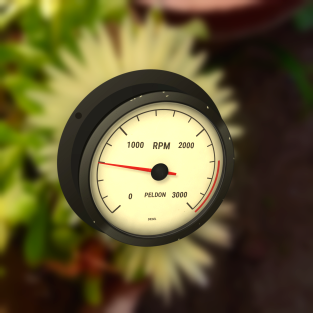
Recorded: 600 (rpm)
